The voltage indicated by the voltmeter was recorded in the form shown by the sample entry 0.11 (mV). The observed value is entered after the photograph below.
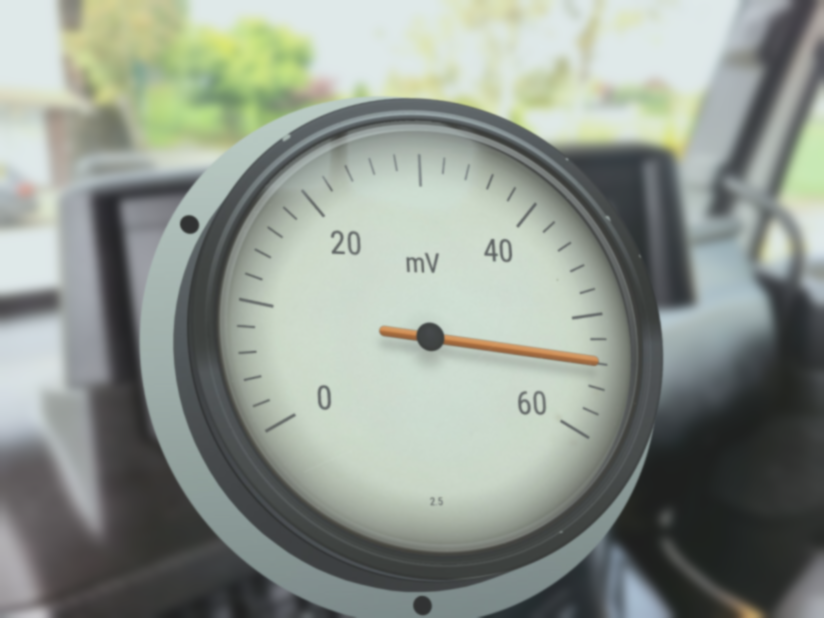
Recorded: 54 (mV)
